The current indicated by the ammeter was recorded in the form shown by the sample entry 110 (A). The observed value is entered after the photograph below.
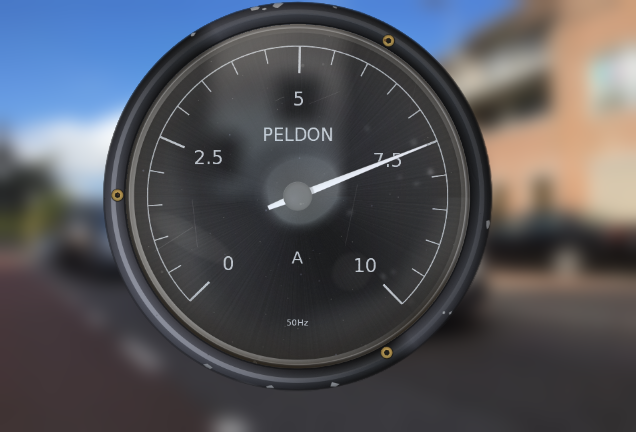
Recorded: 7.5 (A)
